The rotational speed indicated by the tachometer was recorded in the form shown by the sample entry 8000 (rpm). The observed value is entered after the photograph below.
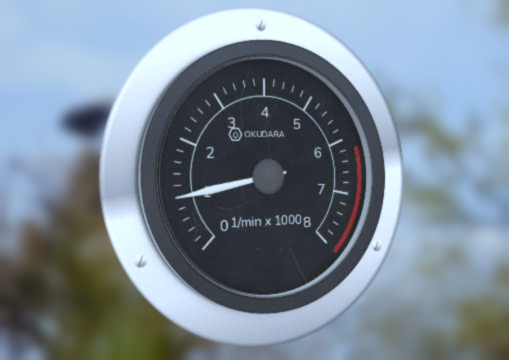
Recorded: 1000 (rpm)
